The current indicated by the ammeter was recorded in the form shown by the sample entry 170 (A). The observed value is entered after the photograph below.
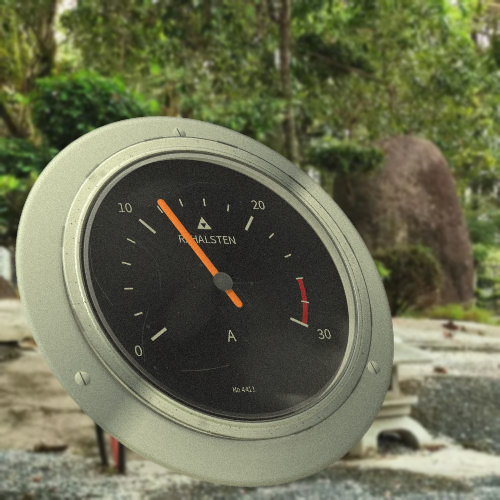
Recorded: 12 (A)
